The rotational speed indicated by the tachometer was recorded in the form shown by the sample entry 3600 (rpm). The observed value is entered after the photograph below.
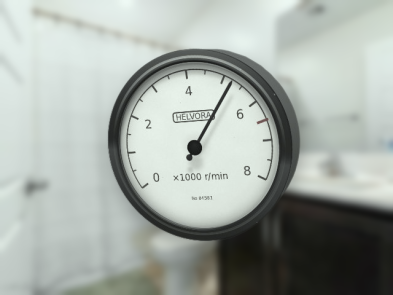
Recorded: 5250 (rpm)
